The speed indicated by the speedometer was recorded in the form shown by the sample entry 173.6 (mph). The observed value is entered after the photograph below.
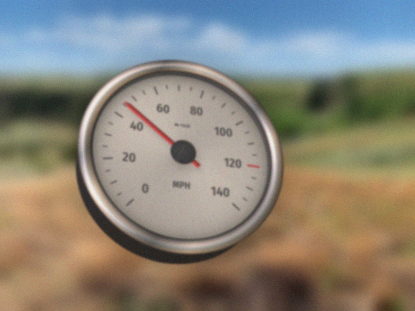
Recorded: 45 (mph)
